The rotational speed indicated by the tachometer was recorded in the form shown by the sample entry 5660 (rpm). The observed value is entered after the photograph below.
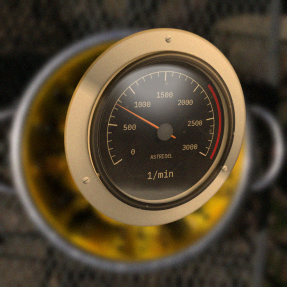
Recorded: 750 (rpm)
